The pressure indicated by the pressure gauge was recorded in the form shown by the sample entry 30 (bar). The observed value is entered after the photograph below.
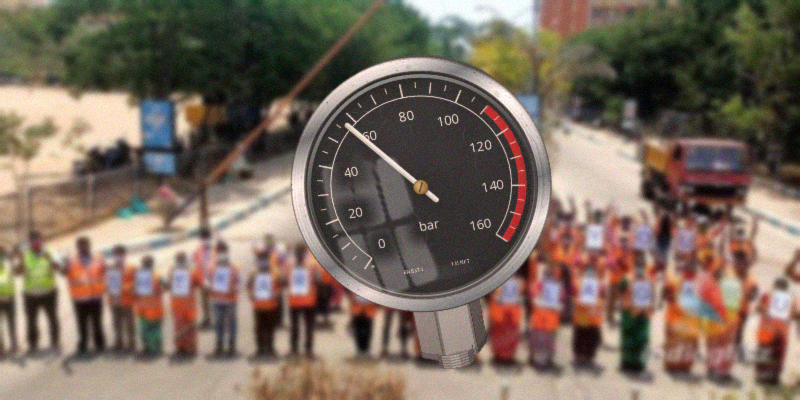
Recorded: 57.5 (bar)
